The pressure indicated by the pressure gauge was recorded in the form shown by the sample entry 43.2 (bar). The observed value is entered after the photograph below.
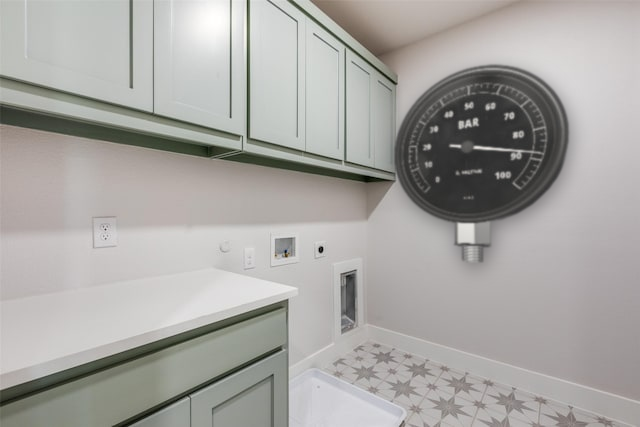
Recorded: 88 (bar)
